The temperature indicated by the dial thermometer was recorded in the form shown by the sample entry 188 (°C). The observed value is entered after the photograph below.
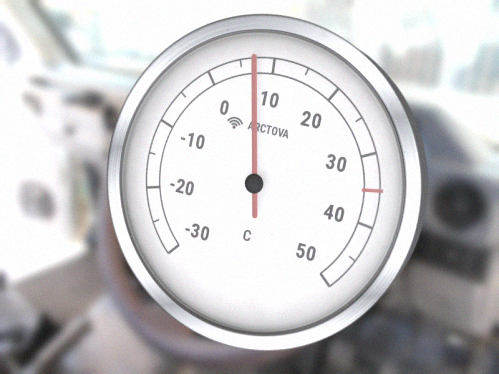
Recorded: 7.5 (°C)
